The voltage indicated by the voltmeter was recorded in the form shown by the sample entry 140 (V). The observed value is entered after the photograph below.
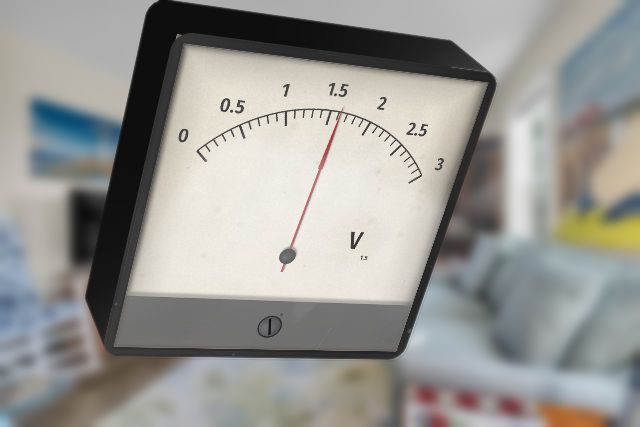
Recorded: 1.6 (V)
